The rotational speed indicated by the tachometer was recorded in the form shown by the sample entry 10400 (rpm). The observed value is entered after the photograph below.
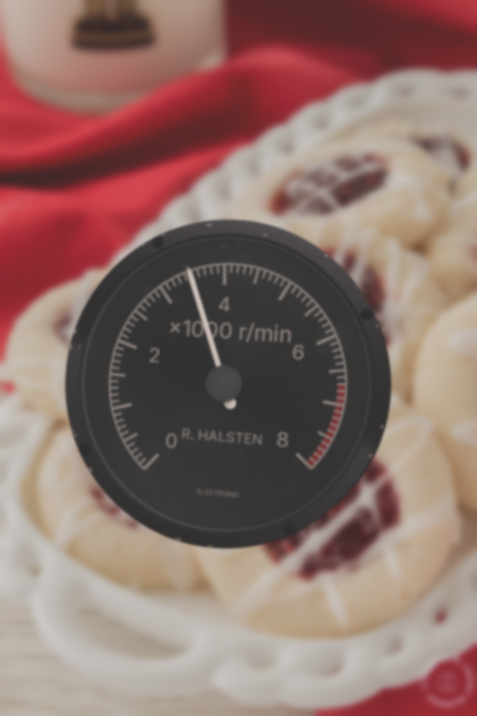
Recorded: 3500 (rpm)
